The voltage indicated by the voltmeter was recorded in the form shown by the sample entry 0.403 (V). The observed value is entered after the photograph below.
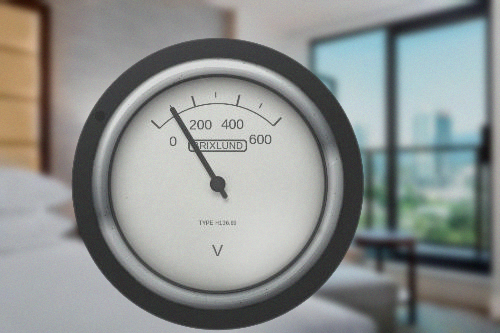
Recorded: 100 (V)
